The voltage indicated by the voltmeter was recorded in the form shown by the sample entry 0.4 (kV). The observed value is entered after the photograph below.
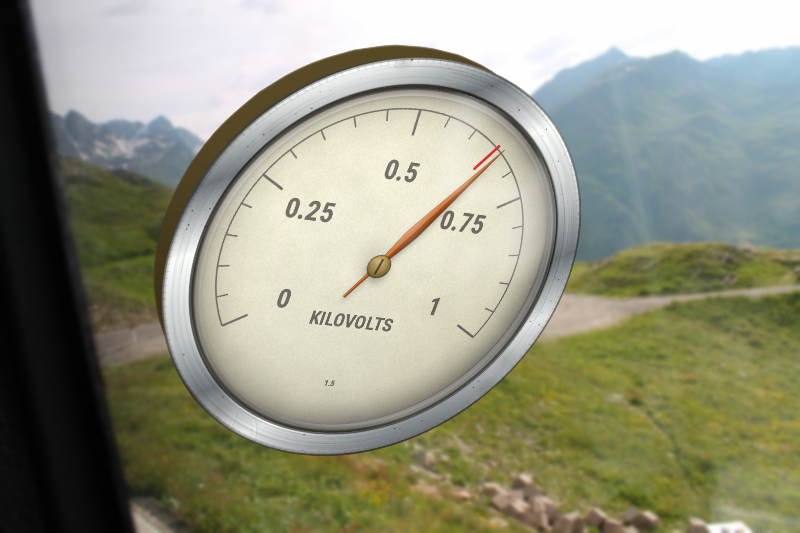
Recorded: 0.65 (kV)
